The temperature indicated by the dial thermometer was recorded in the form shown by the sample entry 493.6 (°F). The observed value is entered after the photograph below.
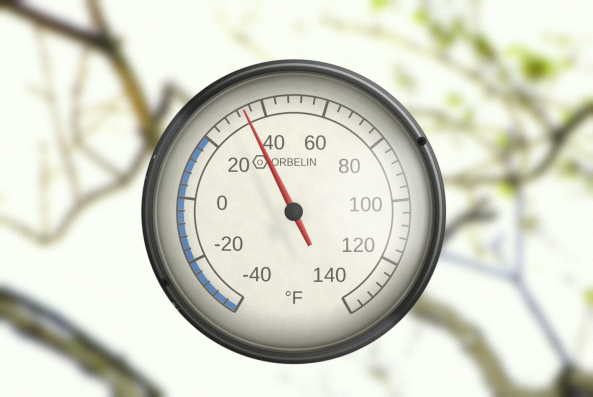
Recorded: 34 (°F)
